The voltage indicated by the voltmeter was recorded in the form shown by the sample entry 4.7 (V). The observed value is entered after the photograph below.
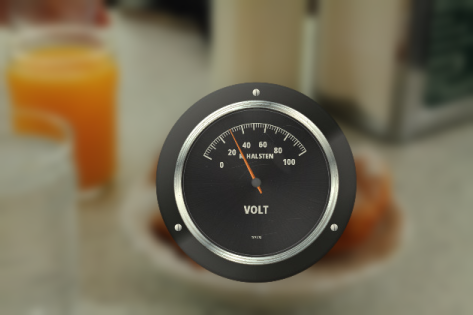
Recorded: 30 (V)
